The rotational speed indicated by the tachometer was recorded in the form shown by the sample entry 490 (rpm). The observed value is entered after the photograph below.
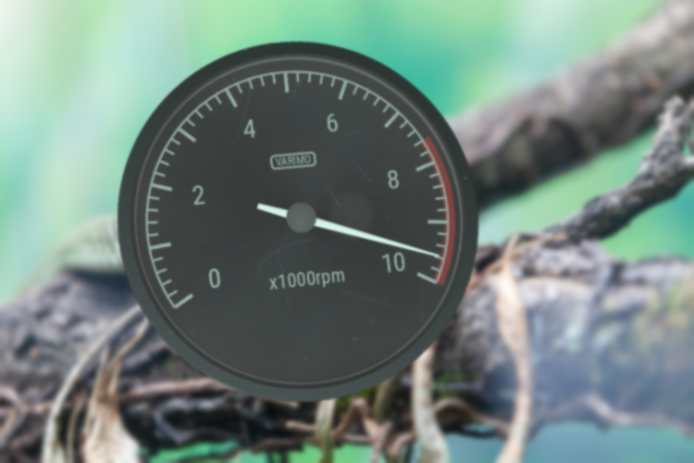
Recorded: 9600 (rpm)
